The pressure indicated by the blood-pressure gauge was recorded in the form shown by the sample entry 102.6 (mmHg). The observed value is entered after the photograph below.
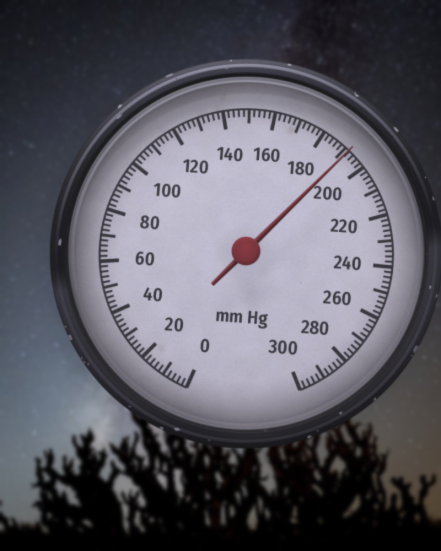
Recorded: 192 (mmHg)
